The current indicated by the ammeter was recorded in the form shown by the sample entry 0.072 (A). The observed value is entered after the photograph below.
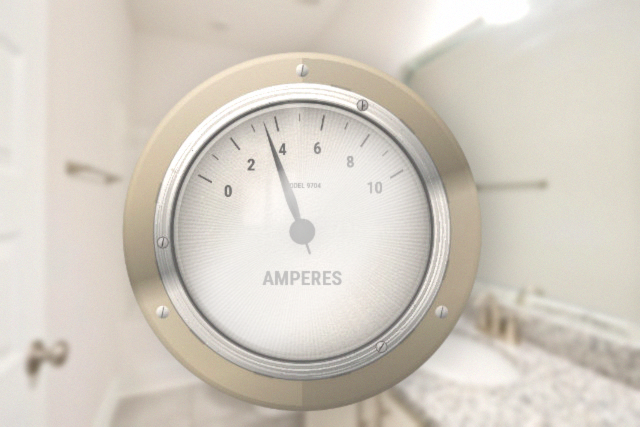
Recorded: 3.5 (A)
